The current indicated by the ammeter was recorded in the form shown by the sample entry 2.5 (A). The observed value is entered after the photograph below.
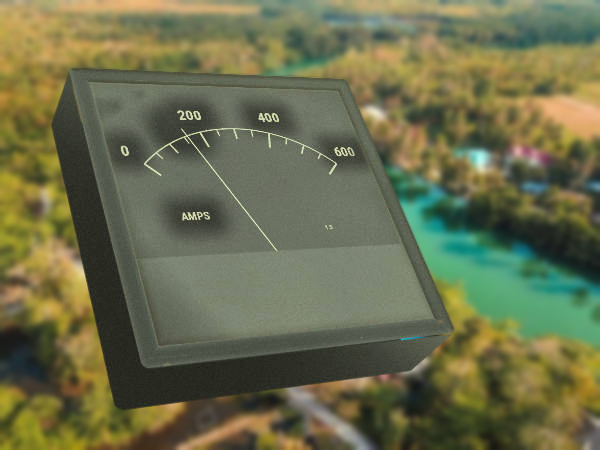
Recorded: 150 (A)
